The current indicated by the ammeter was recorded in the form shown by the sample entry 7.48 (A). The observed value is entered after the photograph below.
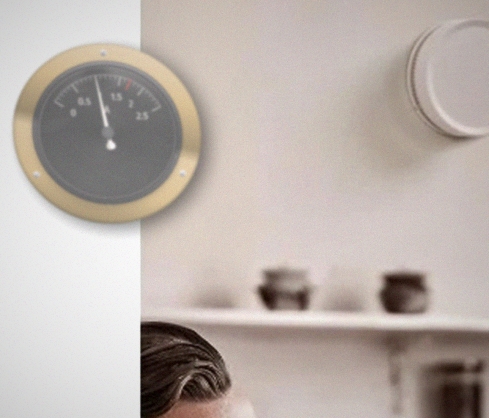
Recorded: 1 (A)
